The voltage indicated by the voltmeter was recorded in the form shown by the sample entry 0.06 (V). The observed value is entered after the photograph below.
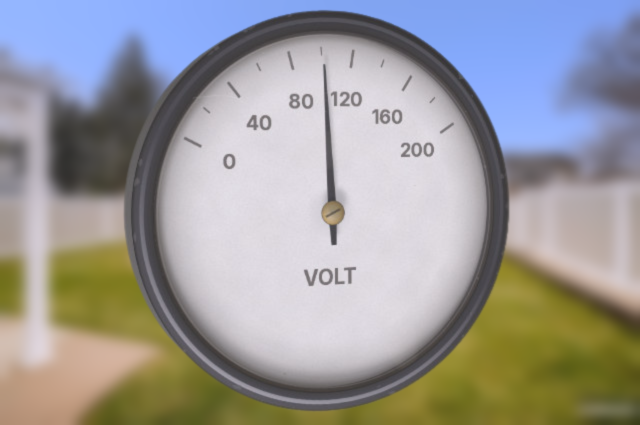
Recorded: 100 (V)
